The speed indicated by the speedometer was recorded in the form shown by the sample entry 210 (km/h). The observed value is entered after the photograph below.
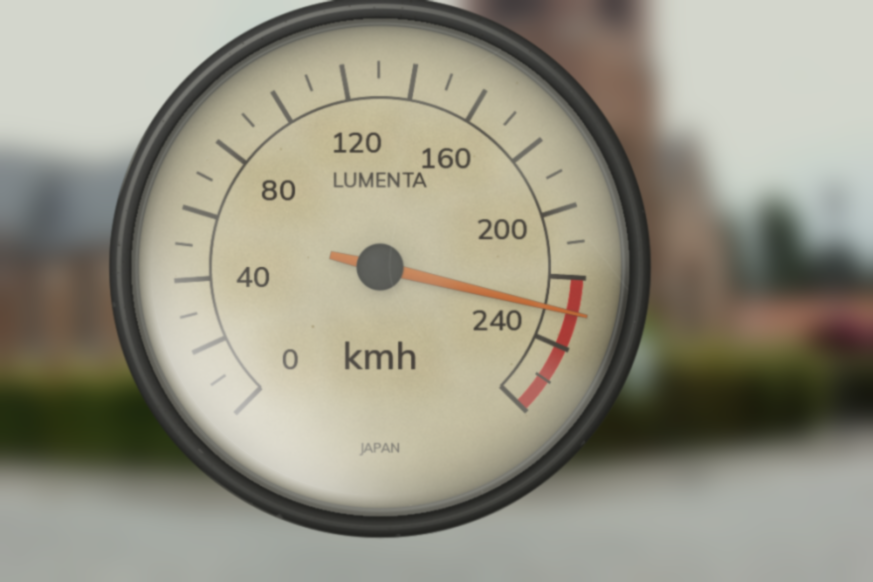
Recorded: 230 (km/h)
